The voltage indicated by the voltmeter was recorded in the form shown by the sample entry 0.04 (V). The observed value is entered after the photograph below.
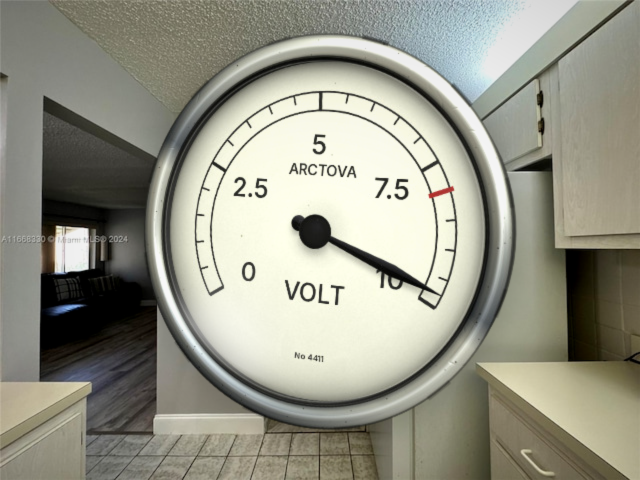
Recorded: 9.75 (V)
